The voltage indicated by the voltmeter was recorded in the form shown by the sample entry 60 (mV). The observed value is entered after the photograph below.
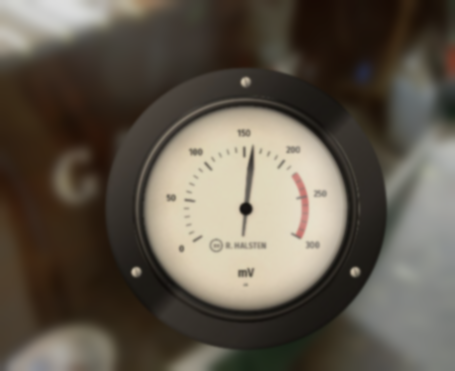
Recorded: 160 (mV)
